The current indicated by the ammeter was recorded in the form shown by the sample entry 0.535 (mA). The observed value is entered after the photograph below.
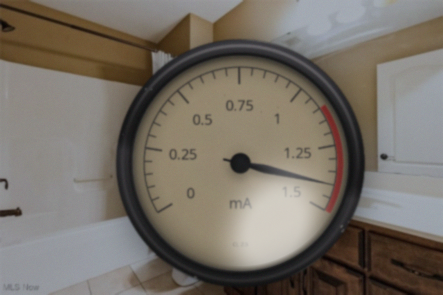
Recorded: 1.4 (mA)
